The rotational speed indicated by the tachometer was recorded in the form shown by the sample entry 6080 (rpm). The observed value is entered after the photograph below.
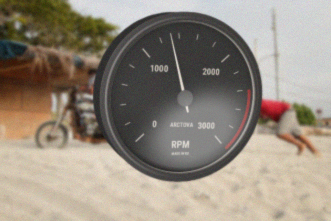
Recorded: 1300 (rpm)
